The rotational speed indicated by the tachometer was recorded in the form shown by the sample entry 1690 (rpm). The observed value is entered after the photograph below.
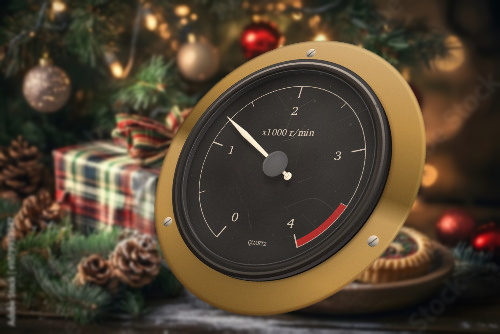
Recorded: 1250 (rpm)
